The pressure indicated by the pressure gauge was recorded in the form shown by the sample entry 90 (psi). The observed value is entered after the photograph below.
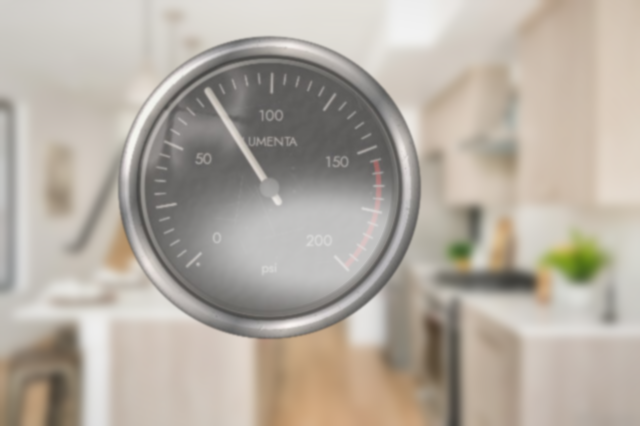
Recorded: 75 (psi)
